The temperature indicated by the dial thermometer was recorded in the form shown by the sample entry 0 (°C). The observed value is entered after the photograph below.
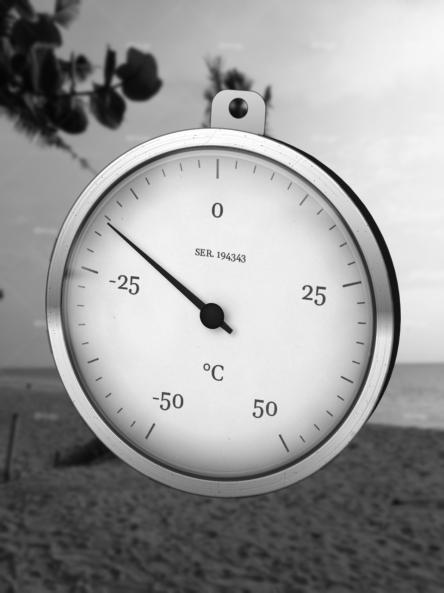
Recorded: -17.5 (°C)
